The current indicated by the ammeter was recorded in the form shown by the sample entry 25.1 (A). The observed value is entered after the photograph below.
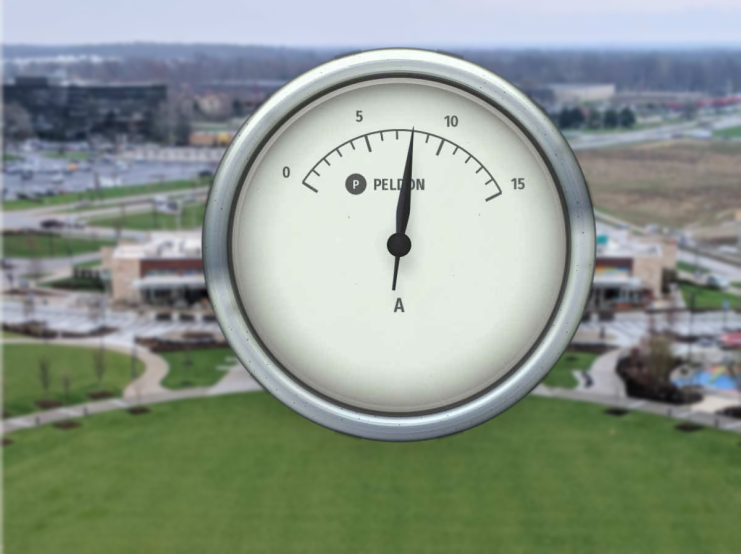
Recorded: 8 (A)
